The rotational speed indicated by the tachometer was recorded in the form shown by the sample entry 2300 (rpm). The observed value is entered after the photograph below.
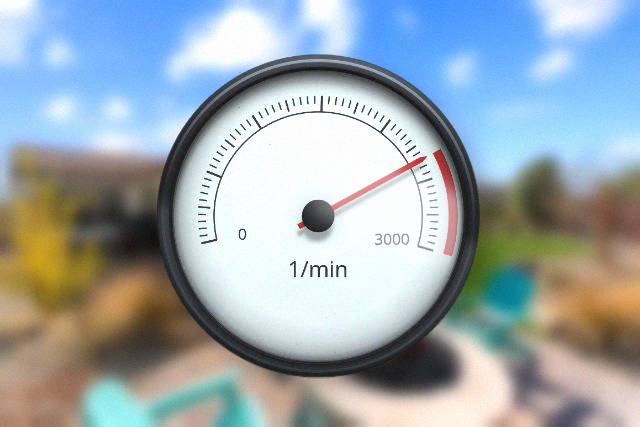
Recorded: 2350 (rpm)
